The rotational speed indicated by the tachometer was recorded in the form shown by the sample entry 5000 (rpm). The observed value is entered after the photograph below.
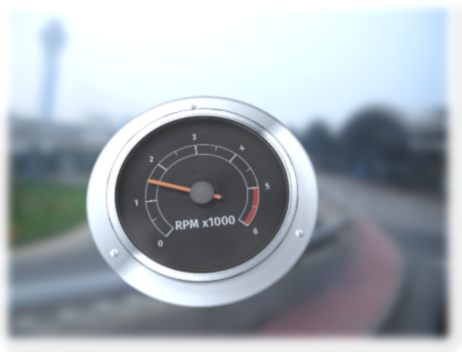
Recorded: 1500 (rpm)
